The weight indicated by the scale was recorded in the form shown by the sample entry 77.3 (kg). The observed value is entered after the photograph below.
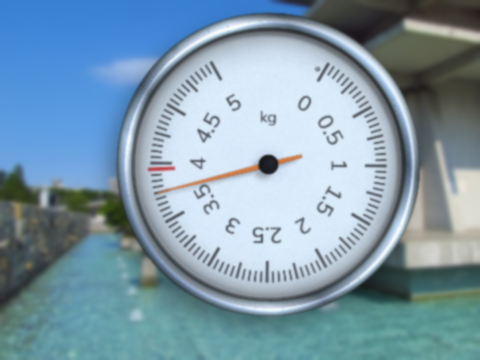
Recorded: 3.75 (kg)
